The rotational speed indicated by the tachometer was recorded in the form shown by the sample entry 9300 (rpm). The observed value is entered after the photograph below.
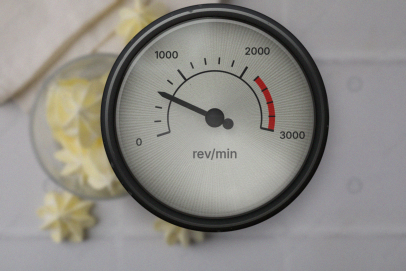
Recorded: 600 (rpm)
